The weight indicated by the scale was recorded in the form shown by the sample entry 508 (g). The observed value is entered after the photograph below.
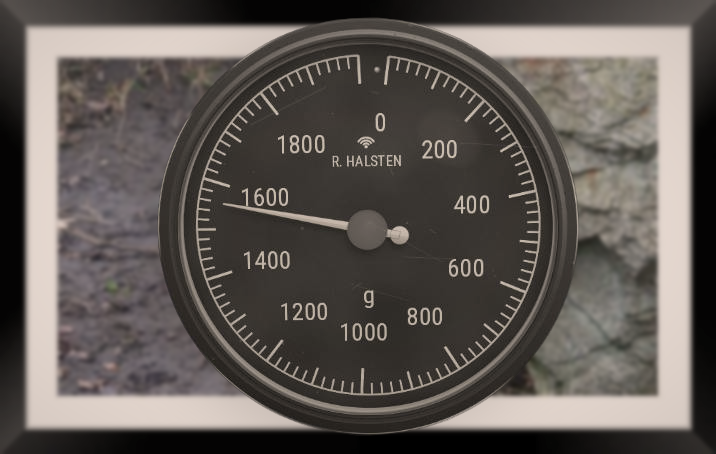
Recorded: 1560 (g)
